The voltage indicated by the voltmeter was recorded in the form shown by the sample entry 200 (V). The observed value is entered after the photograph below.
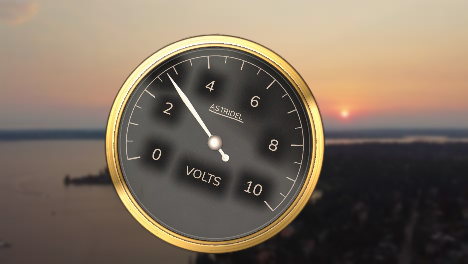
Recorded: 2.75 (V)
